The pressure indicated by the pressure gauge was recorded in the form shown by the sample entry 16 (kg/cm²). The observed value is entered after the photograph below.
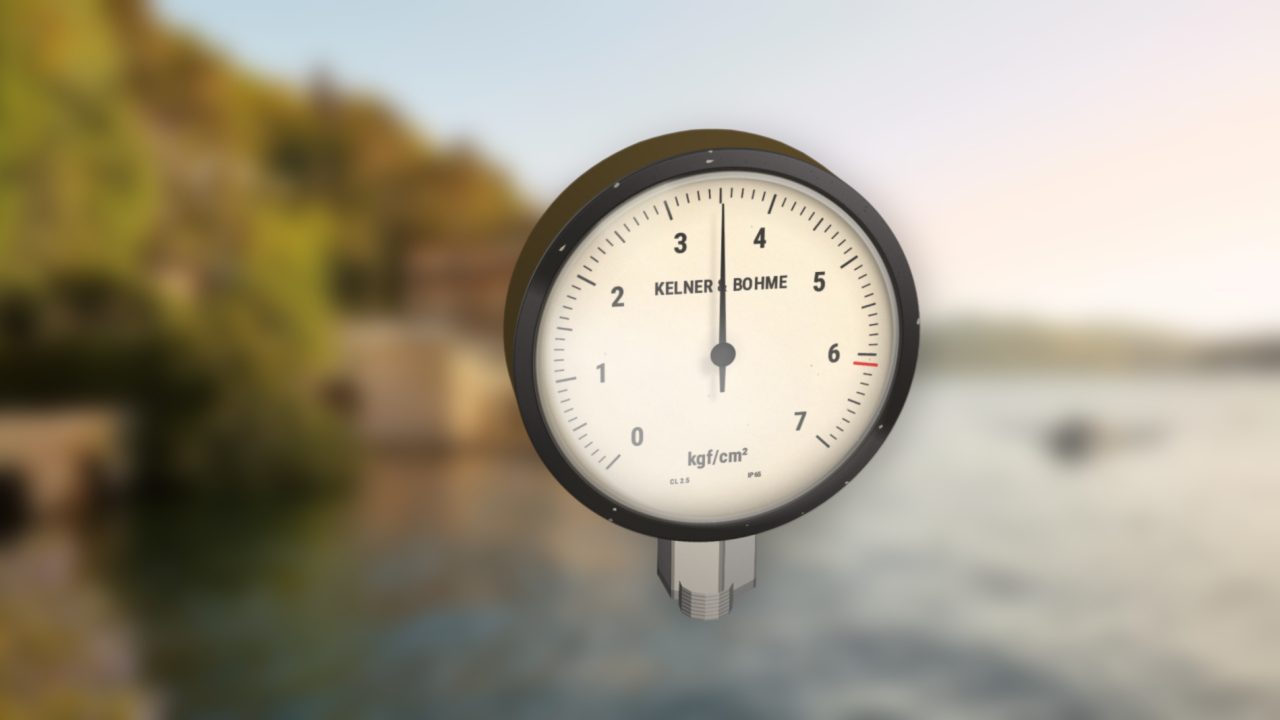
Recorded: 3.5 (kg/cm²)
